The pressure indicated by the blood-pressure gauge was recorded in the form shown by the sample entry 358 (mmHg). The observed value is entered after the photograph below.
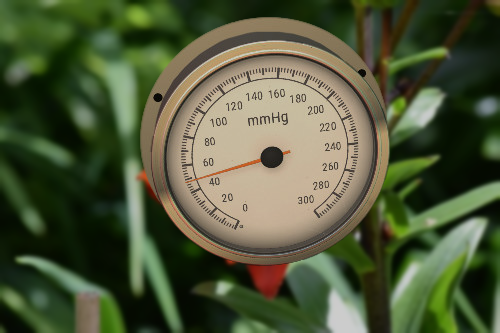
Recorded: 50 (mmHg)
